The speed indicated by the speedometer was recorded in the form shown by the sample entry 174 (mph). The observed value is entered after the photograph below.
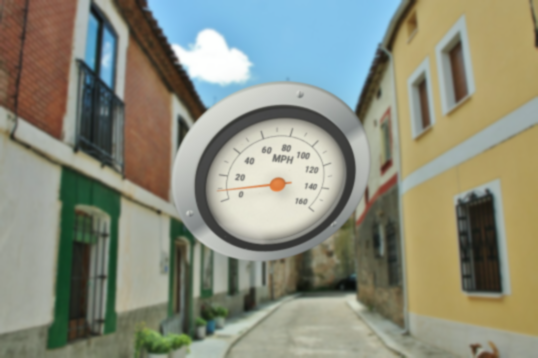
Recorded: 10 (mph)
